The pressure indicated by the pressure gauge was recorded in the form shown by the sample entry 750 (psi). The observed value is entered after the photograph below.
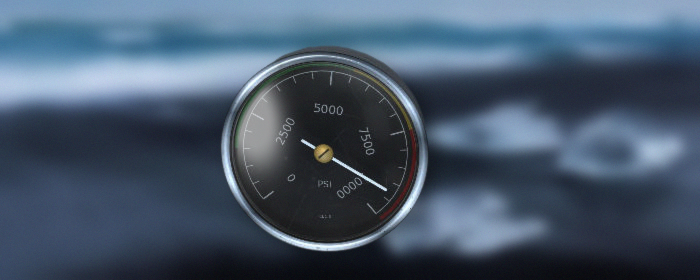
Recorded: 9250 (psi)
